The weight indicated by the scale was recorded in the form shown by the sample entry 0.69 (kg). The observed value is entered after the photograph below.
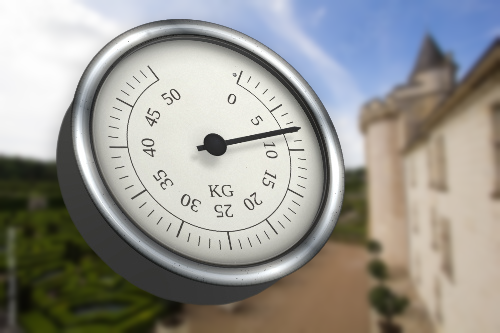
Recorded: 8 (kg)
